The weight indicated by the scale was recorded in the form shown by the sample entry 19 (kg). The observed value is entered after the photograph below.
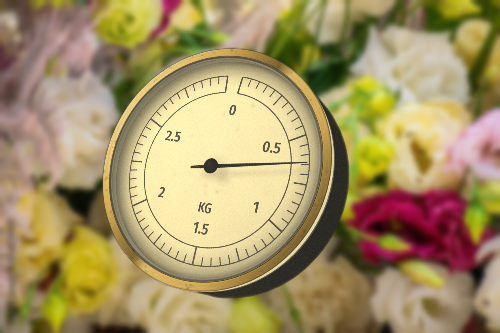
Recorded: 0.65 (kg)
